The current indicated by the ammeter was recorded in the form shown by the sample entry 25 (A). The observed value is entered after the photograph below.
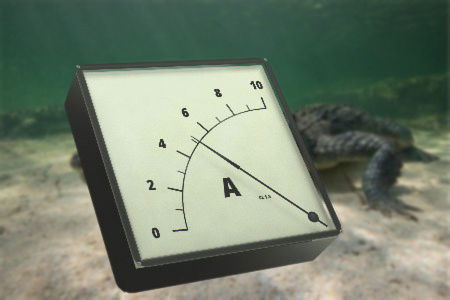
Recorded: 5 (A)
